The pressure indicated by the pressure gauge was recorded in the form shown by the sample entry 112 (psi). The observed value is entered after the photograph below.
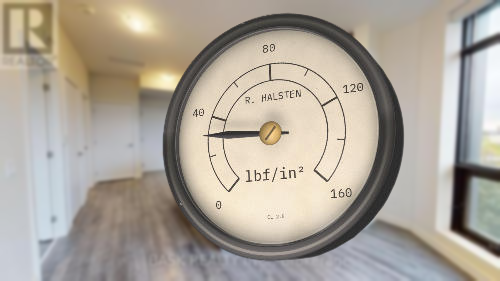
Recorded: 30 (psi)
